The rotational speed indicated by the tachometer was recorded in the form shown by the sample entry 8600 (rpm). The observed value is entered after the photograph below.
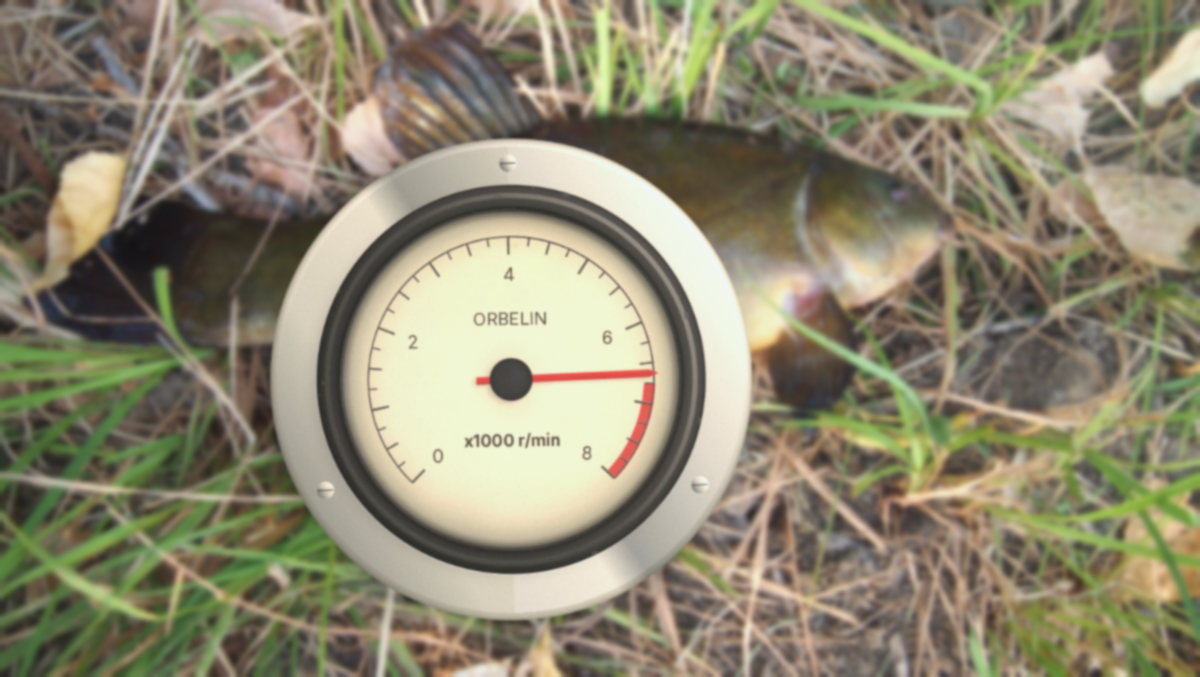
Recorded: 6625 (rpm)
